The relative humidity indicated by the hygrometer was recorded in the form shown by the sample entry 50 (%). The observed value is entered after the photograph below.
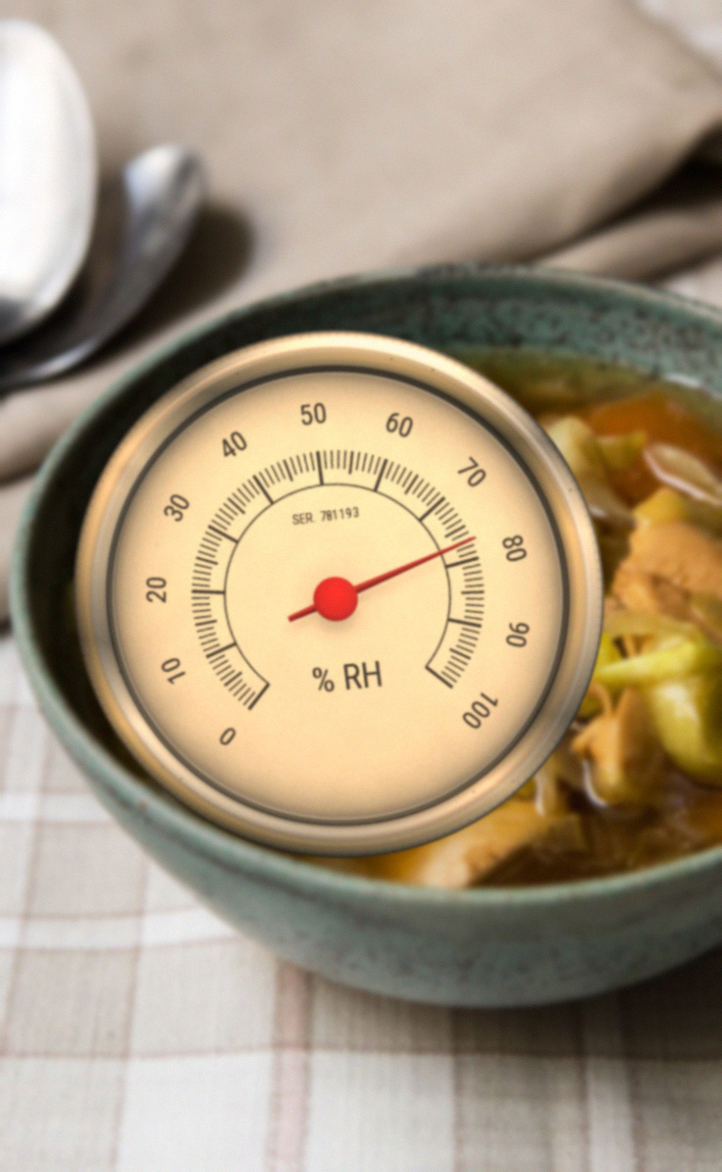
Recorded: 77 (%)
